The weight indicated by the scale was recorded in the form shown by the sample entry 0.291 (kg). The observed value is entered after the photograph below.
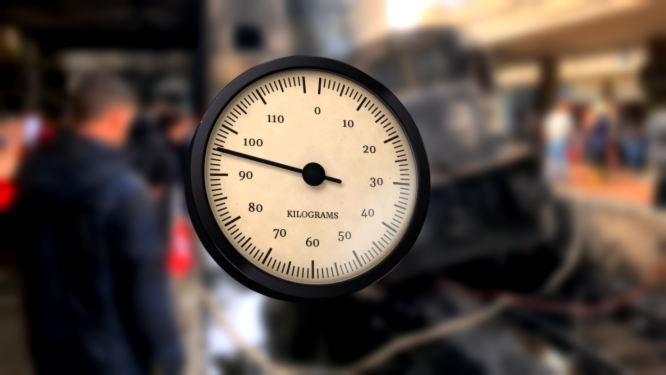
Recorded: 95 (kg)
